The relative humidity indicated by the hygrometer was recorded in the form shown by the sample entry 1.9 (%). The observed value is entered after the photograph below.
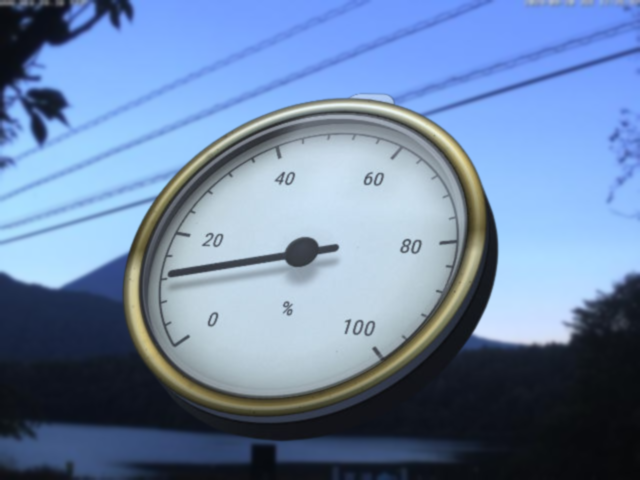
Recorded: 12 (%)
